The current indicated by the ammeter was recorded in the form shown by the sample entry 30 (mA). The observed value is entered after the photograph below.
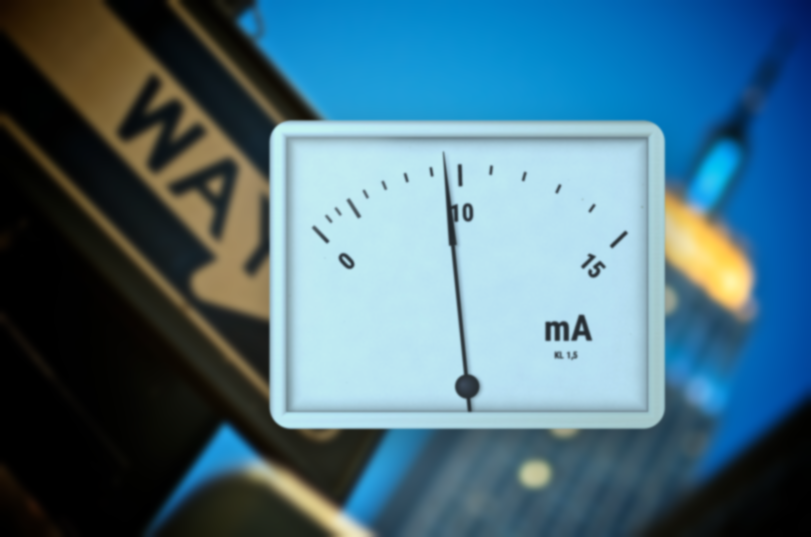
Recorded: 9.5 (mA)
